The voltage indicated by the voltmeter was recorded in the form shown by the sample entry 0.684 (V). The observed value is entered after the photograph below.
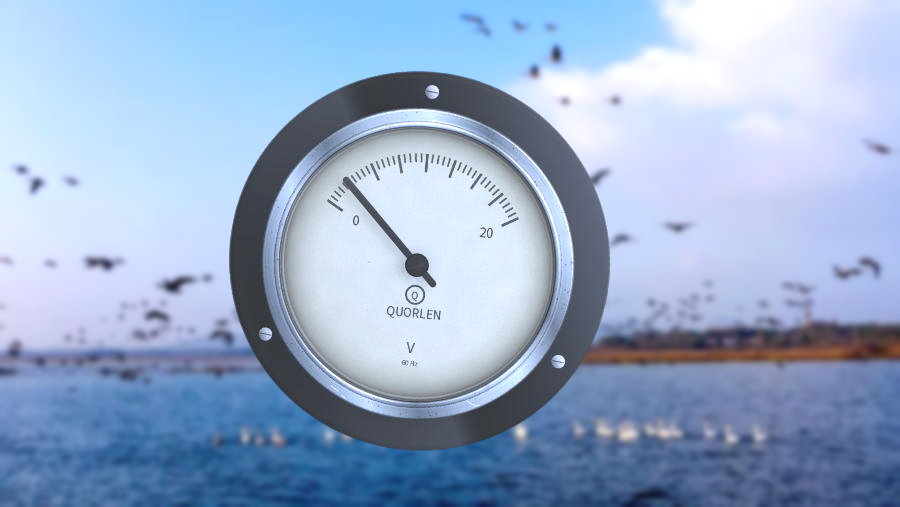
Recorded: 2.5 (V)
